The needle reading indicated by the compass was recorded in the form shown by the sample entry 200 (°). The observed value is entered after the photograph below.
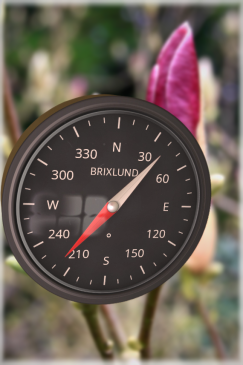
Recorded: 220 (°)
